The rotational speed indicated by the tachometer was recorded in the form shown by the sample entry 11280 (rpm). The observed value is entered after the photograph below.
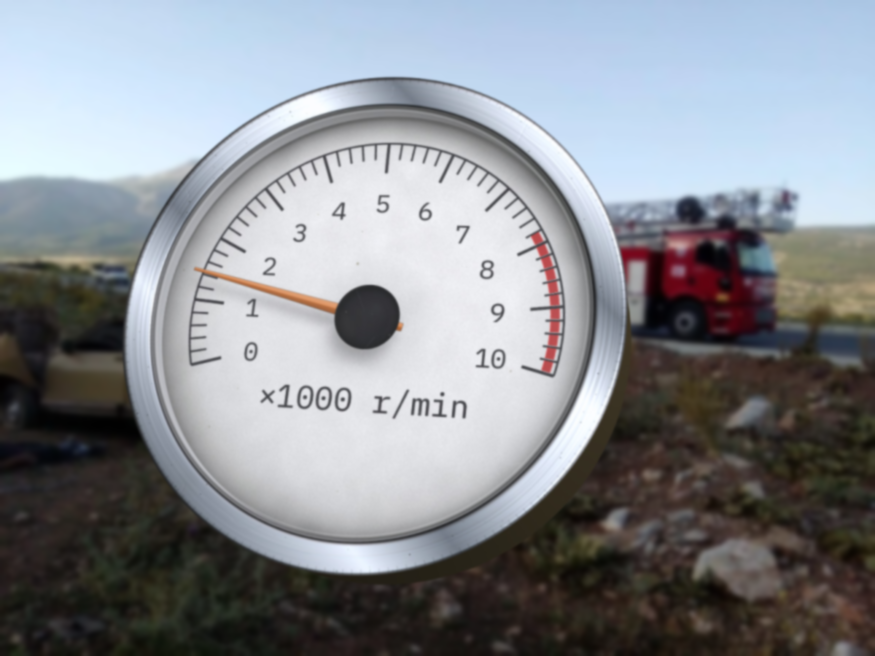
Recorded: 1400 (rpm)
